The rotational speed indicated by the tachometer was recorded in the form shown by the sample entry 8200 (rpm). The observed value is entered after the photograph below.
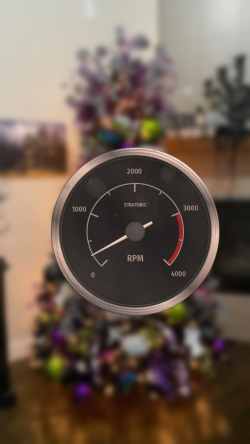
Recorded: 250 (rpm)
